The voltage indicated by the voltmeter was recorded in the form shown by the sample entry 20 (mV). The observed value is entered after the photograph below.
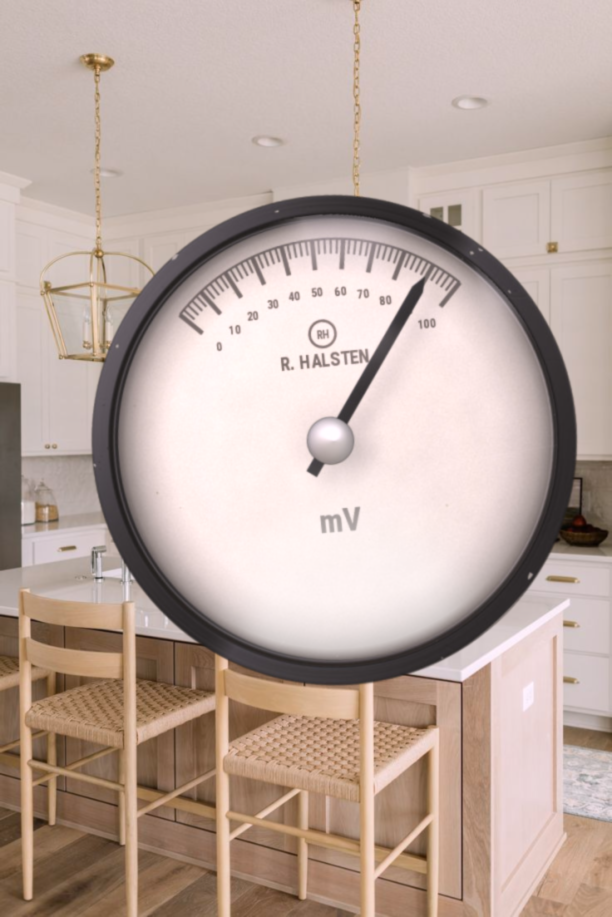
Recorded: 90 (mV)
